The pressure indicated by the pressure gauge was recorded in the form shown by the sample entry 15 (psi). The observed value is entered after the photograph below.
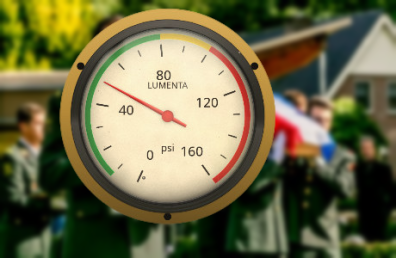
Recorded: 50 (psi)
